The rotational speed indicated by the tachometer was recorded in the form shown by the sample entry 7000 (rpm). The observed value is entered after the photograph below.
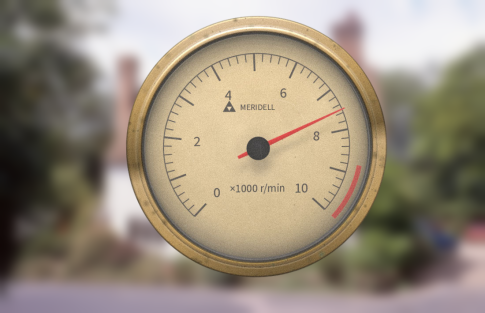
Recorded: 7500 (rpm)
